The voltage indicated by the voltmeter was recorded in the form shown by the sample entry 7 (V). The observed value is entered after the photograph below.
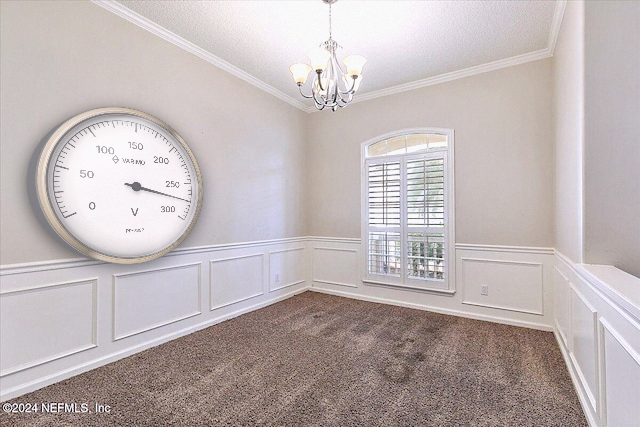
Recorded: 275 (V)
